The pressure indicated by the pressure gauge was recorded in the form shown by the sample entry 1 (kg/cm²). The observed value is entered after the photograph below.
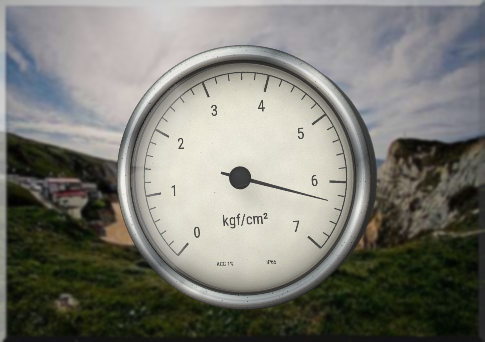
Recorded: 6.3 (kg/cm²)
